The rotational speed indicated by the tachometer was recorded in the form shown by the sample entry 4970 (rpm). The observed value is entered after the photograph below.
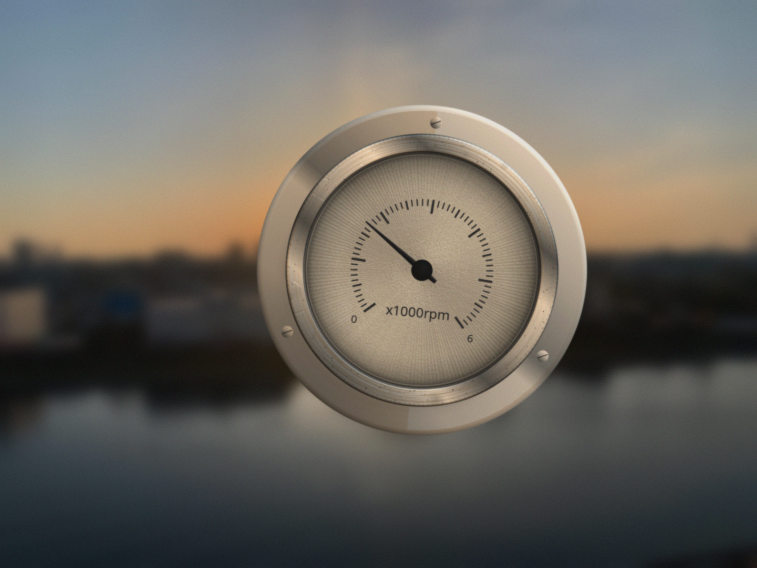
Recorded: 1700 (rpm)
